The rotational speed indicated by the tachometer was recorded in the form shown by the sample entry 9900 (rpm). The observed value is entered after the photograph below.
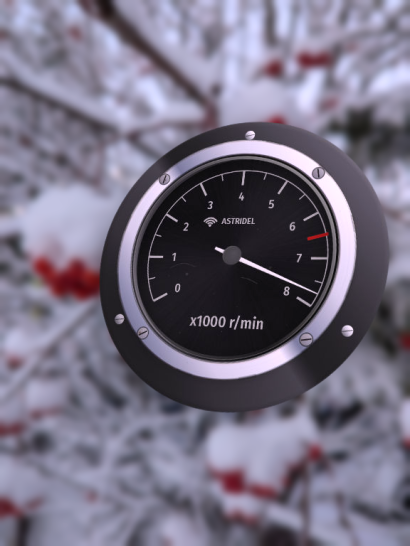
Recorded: 7750 (rpm)
